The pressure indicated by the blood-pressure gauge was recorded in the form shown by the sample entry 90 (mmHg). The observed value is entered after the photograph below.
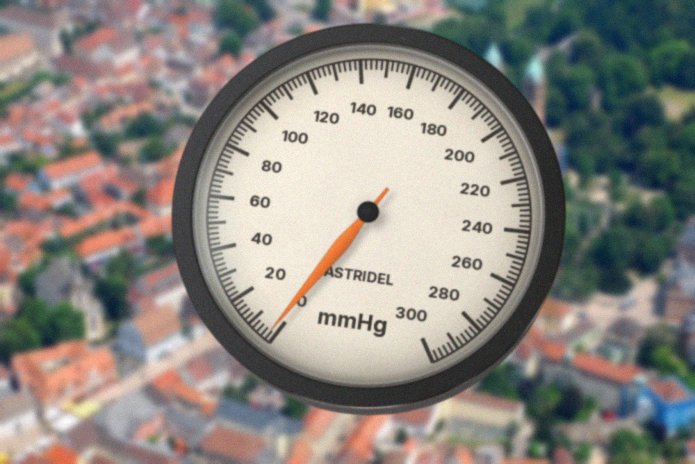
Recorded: 2 (mmHg)
